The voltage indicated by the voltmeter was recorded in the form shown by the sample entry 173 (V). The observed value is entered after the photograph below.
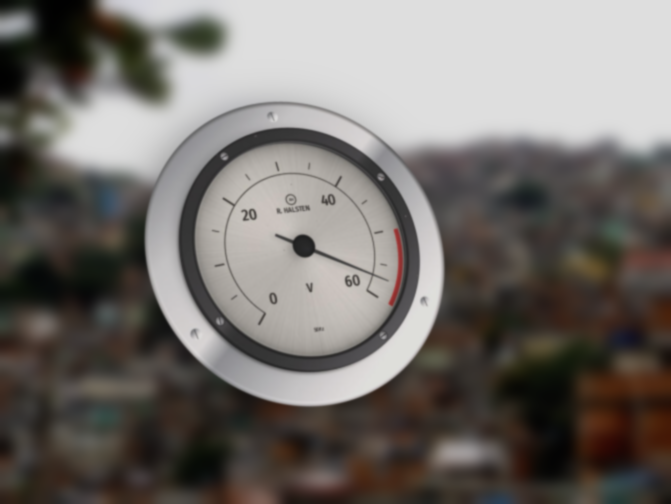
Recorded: 57.5 (V)
